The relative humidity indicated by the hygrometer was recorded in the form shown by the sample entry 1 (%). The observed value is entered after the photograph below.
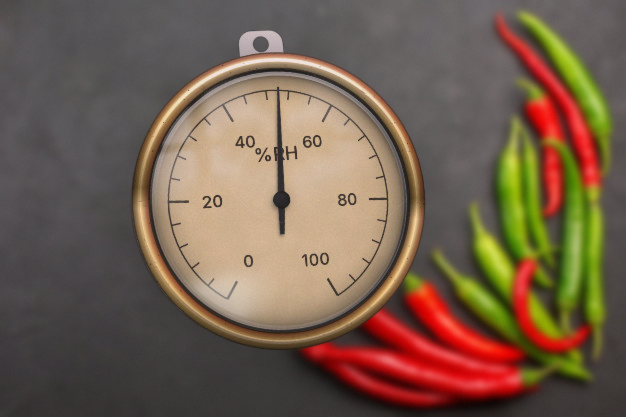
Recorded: 50 (%)
